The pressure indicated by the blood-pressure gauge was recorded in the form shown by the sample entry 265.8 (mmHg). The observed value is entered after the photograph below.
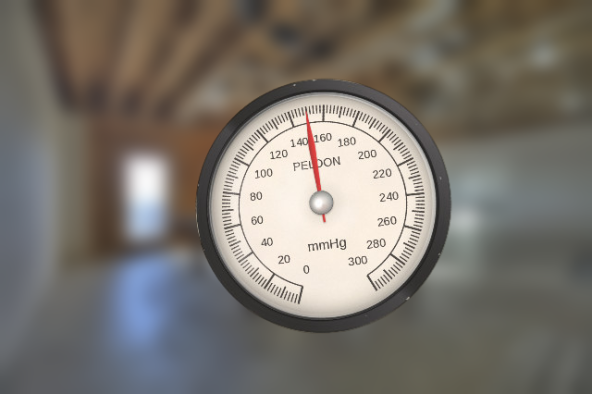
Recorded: 150 (mmHg)
